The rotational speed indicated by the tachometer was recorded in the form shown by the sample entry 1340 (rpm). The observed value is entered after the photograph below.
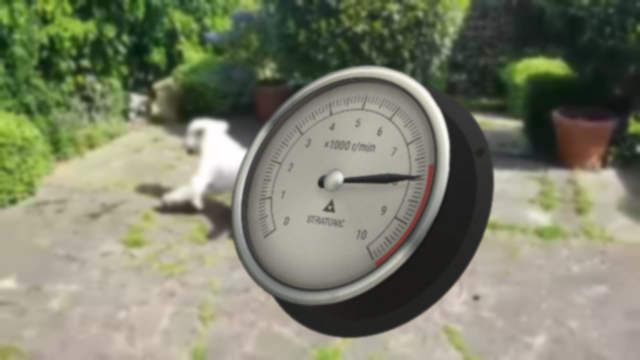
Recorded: 8000 (rpm)
